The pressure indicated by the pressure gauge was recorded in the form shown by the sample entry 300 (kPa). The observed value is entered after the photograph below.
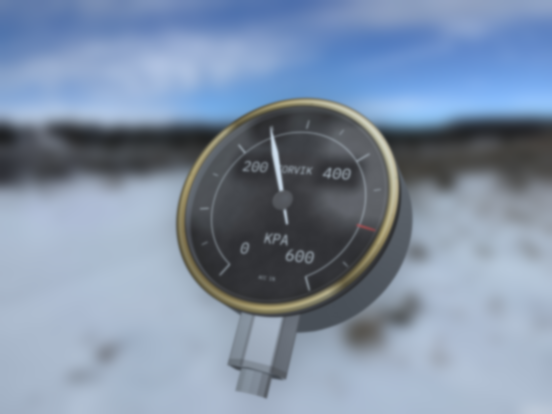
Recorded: 250 (kPa)
